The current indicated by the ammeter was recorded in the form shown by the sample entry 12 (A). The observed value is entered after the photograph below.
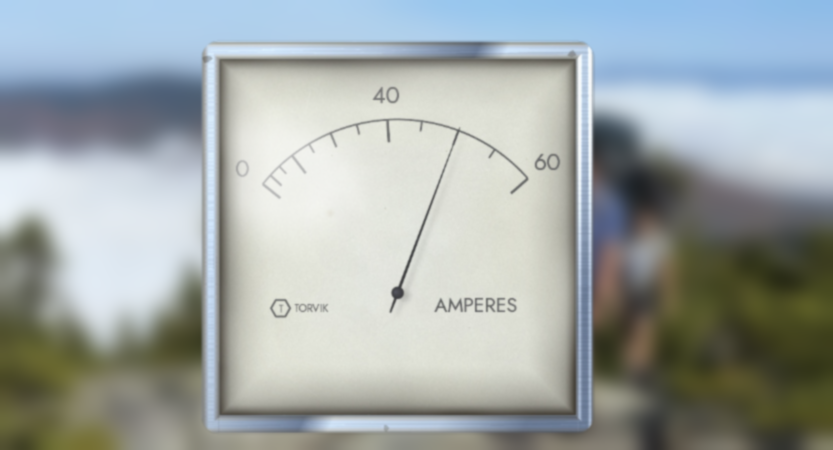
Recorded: 50 (A)
